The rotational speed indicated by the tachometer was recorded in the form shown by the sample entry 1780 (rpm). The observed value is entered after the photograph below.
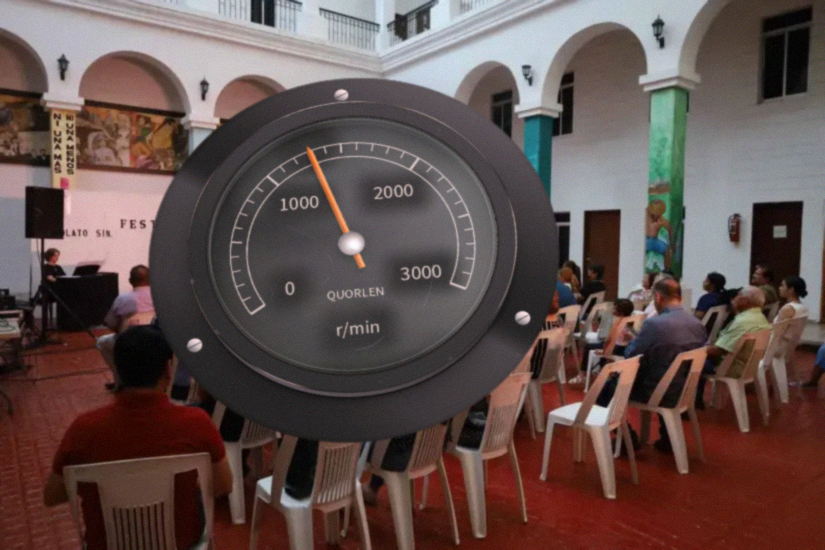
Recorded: 1300 (rpm)
